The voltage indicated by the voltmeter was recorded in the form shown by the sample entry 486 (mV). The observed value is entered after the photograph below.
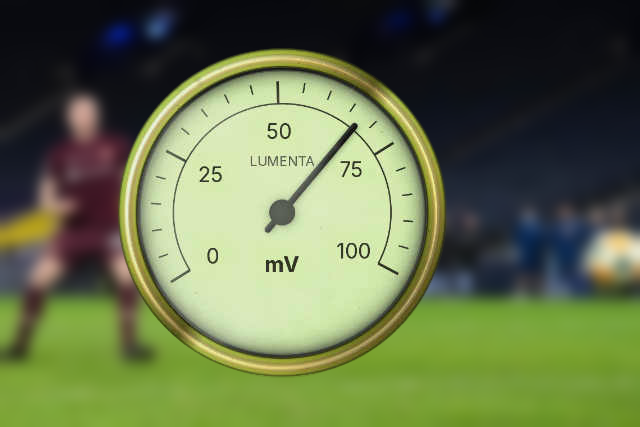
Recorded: 67.5 (mV)
